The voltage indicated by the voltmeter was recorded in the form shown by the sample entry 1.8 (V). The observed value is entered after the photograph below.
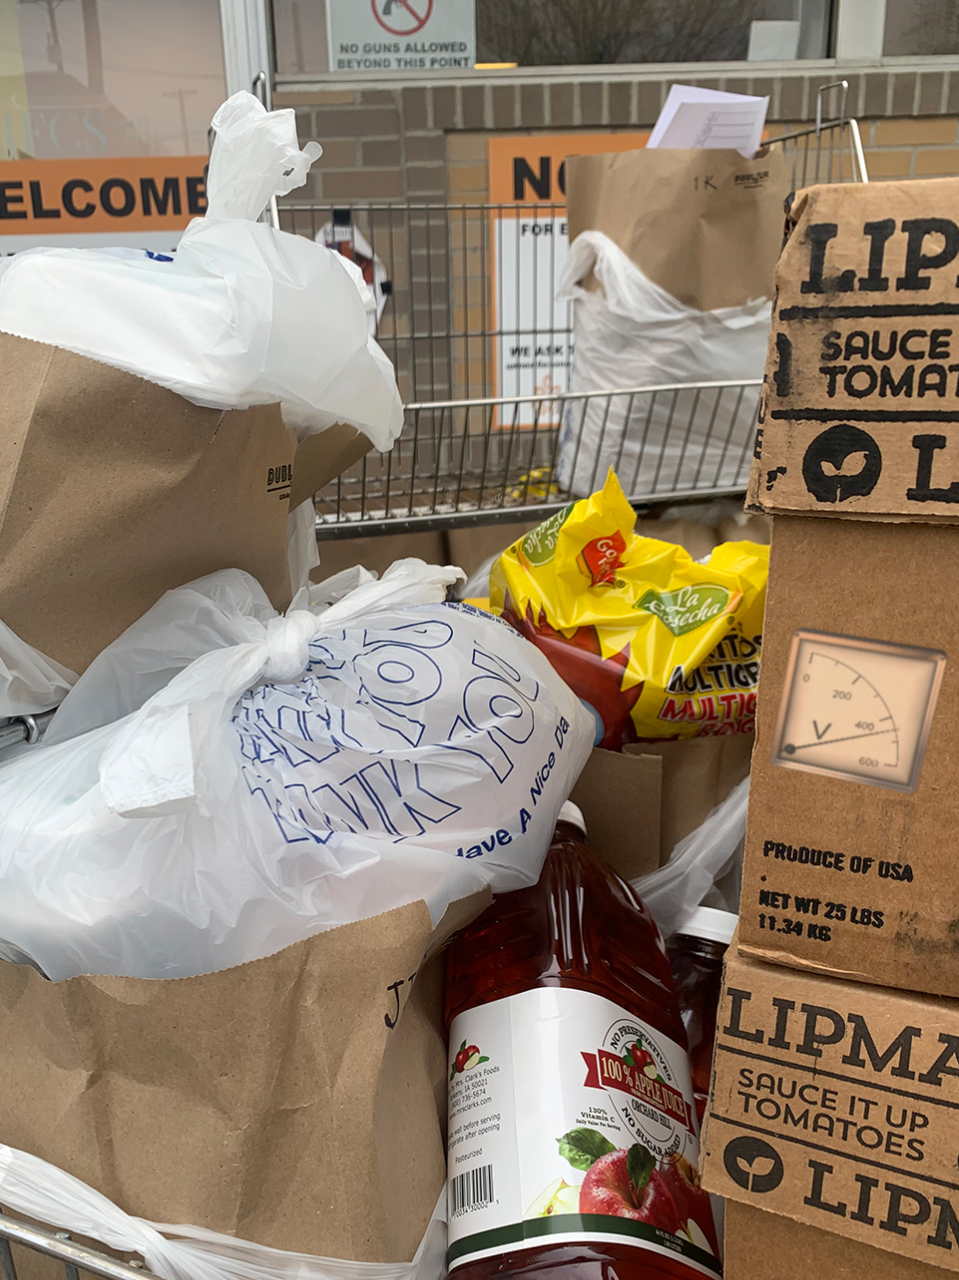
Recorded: 450 (V)
